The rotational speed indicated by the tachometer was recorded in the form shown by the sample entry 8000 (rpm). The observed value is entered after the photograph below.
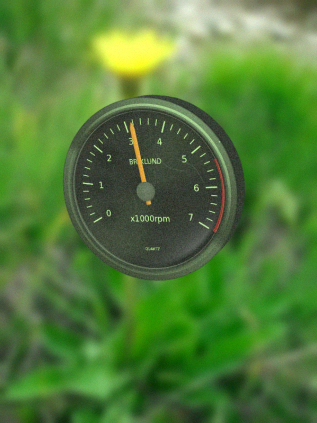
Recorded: 3200 (rpm)
